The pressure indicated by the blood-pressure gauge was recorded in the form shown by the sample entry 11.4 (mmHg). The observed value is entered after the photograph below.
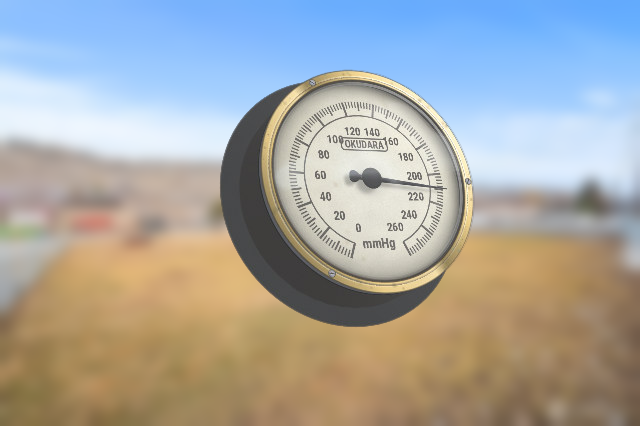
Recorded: 210 (mmHg)
